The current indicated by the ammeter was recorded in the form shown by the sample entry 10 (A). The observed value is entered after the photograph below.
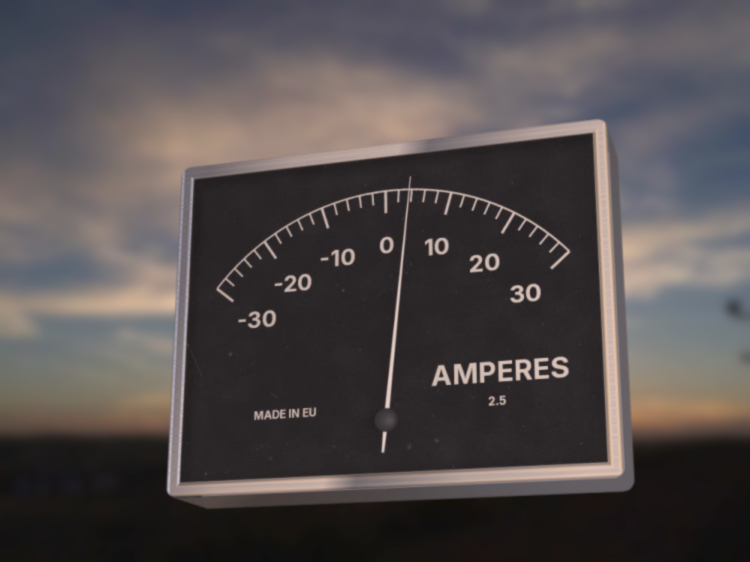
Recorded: 4 (A)
